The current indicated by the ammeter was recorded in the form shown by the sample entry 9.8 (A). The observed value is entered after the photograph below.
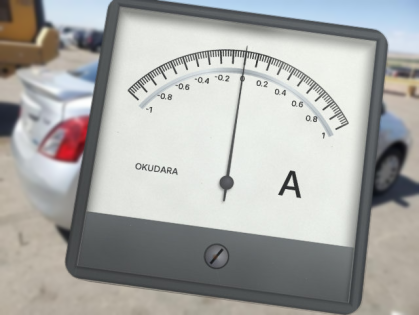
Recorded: 0 (A)
